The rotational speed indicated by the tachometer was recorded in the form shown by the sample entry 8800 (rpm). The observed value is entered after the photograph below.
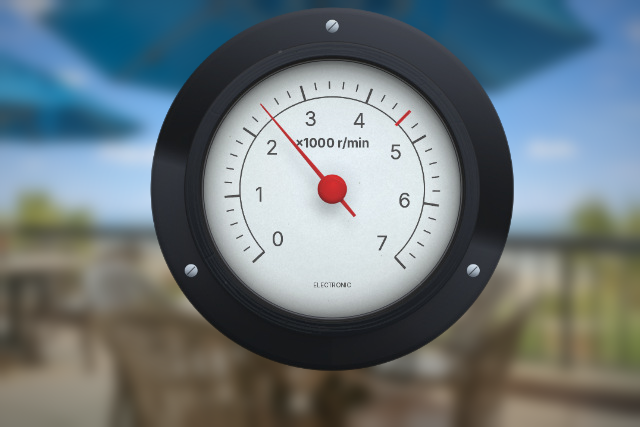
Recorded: 2400 (rpm)
